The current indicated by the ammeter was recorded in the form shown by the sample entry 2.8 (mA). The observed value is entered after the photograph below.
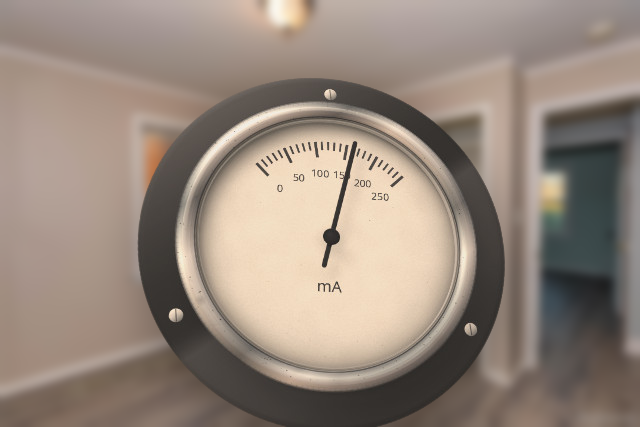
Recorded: 160 (mA)
